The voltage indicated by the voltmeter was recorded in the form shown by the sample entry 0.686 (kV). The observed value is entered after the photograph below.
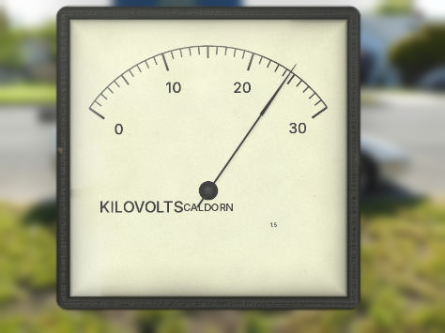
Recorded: 24.5 (kV)
